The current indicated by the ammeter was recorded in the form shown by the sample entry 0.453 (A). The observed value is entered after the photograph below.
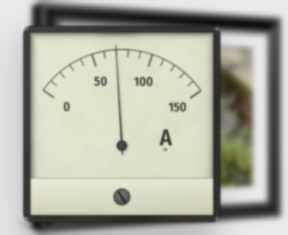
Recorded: 70 (A)
